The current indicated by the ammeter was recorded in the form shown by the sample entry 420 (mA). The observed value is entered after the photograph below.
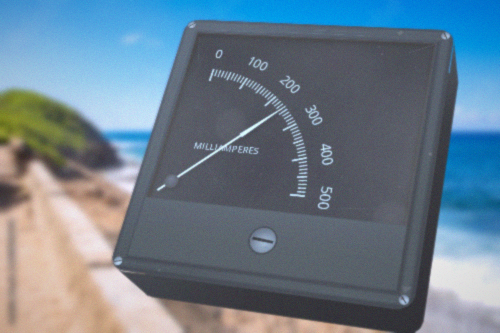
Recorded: 250 (mA)
